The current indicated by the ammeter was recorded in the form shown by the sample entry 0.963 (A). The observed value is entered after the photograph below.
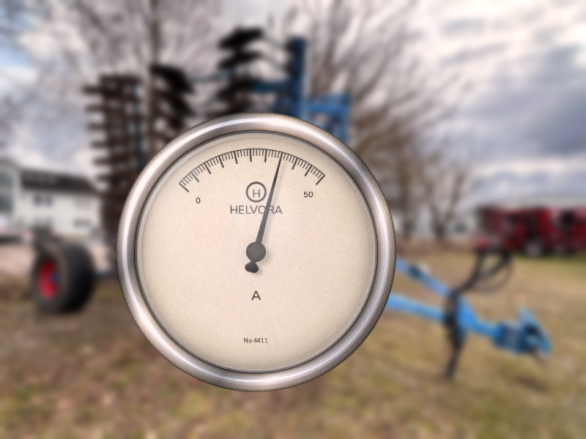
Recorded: 35 (A)
